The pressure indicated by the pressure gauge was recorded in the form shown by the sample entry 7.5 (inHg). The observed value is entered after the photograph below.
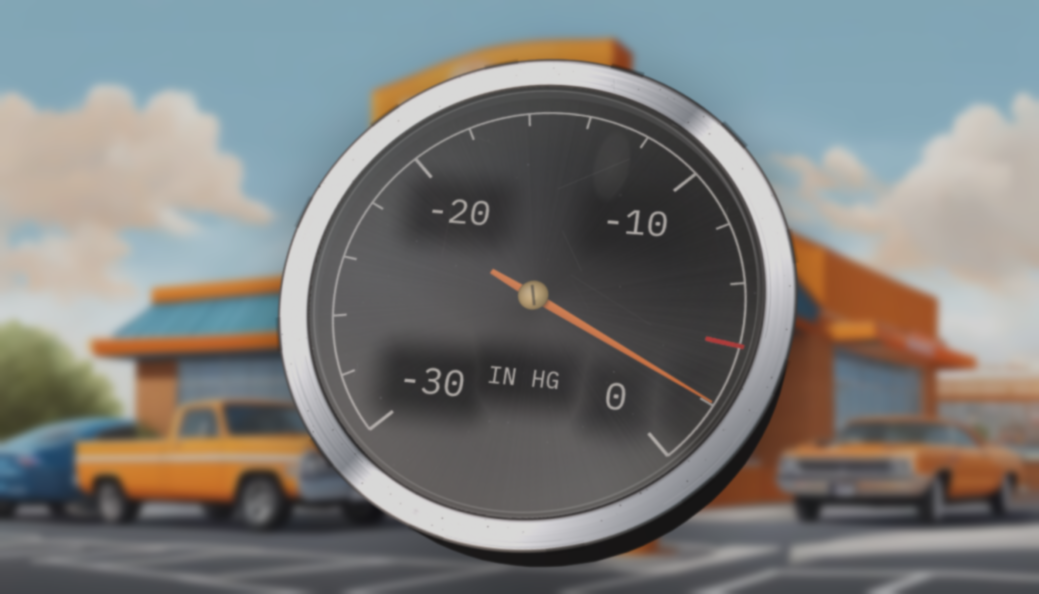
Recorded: -2 (inHg)
